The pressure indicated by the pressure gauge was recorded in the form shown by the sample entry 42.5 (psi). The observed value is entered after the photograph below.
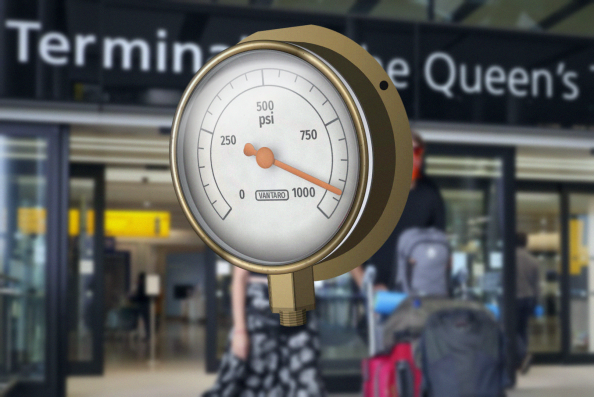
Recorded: 925 (psi)
